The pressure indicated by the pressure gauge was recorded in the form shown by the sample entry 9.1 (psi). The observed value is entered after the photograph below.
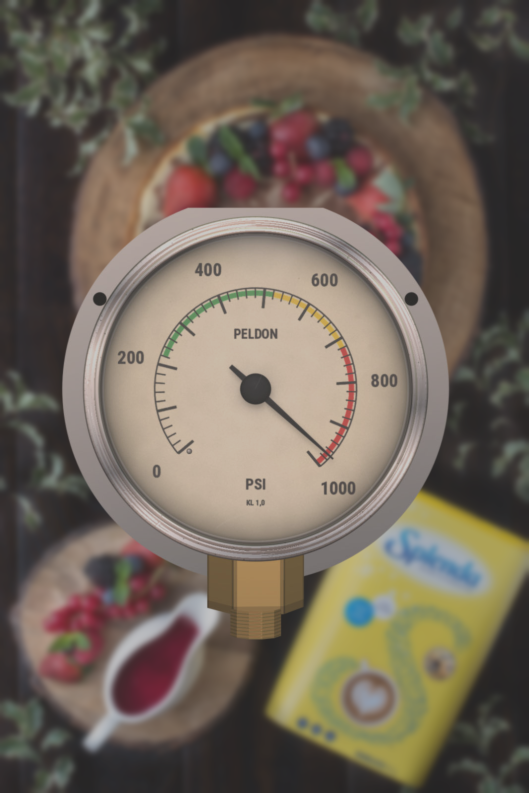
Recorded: 970 (psi)
